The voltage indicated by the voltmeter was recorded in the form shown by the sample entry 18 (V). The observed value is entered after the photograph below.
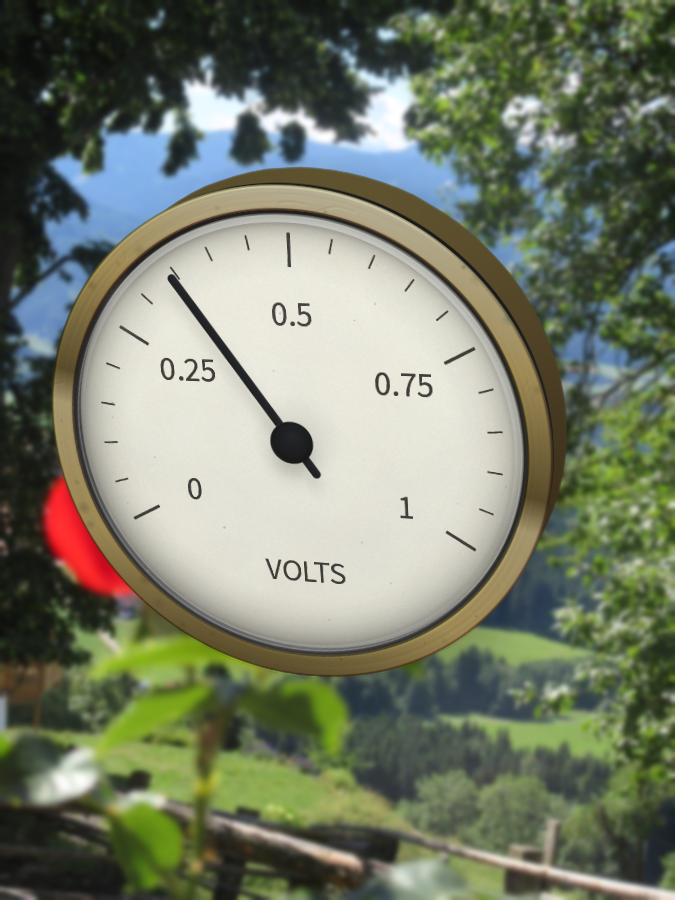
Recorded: 0.35 (V)
